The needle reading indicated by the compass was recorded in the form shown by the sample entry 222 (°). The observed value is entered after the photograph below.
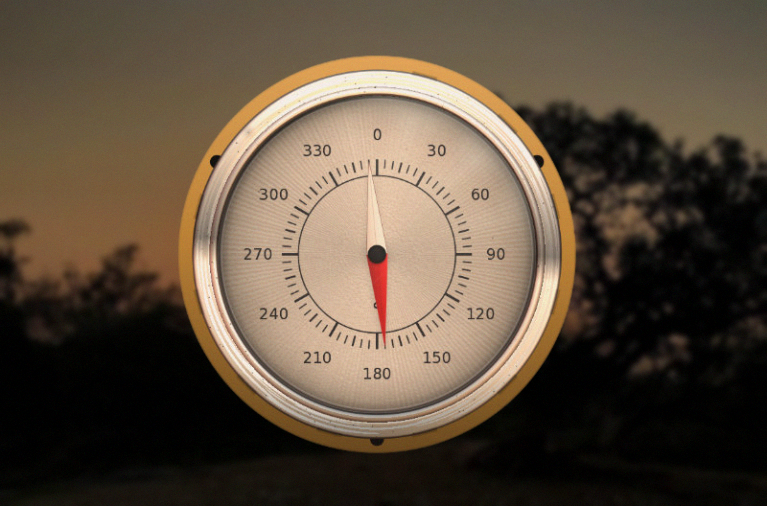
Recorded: 175 (°)
